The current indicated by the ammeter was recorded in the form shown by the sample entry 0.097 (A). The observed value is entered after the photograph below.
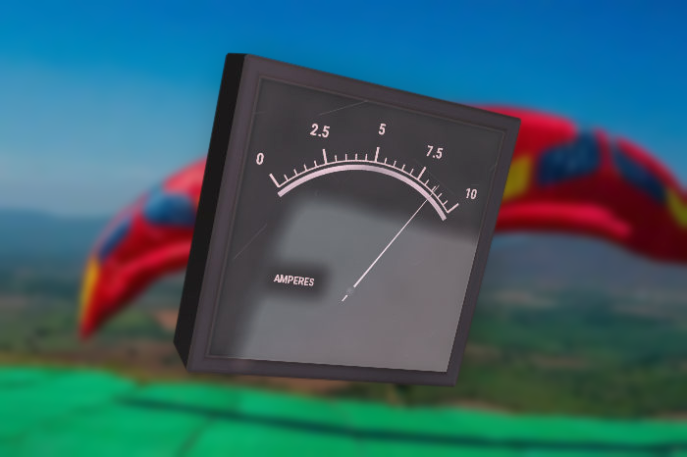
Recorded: 8.5 (A)
